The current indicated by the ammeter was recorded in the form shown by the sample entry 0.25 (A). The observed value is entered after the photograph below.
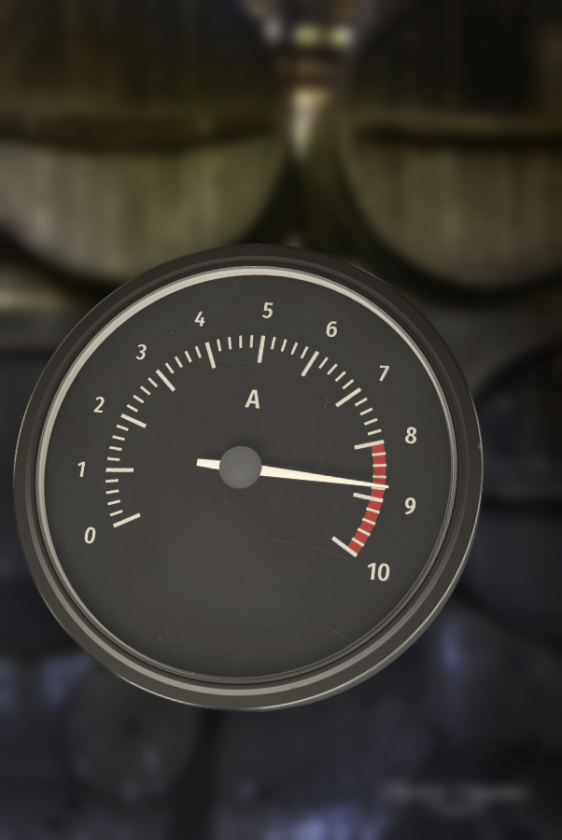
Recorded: 8.8 (A)
